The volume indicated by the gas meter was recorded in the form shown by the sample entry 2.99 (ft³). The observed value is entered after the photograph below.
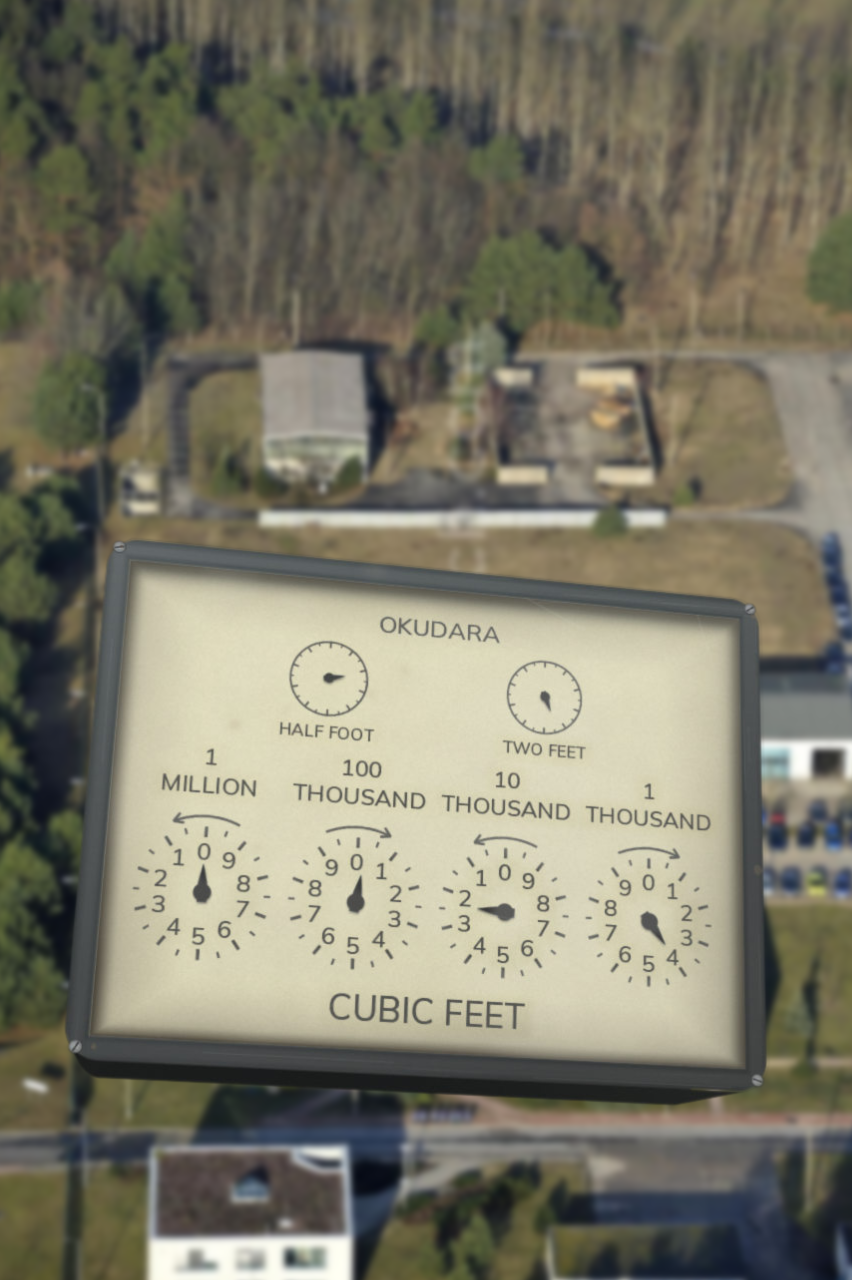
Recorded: 2400 (ft³)
